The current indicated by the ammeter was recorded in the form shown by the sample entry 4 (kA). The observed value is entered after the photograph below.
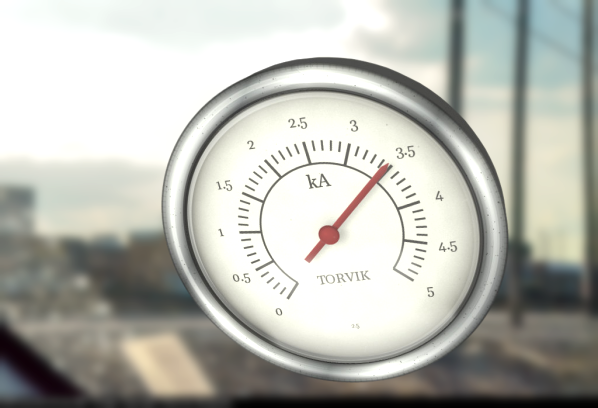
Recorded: 3.45 (kA)
